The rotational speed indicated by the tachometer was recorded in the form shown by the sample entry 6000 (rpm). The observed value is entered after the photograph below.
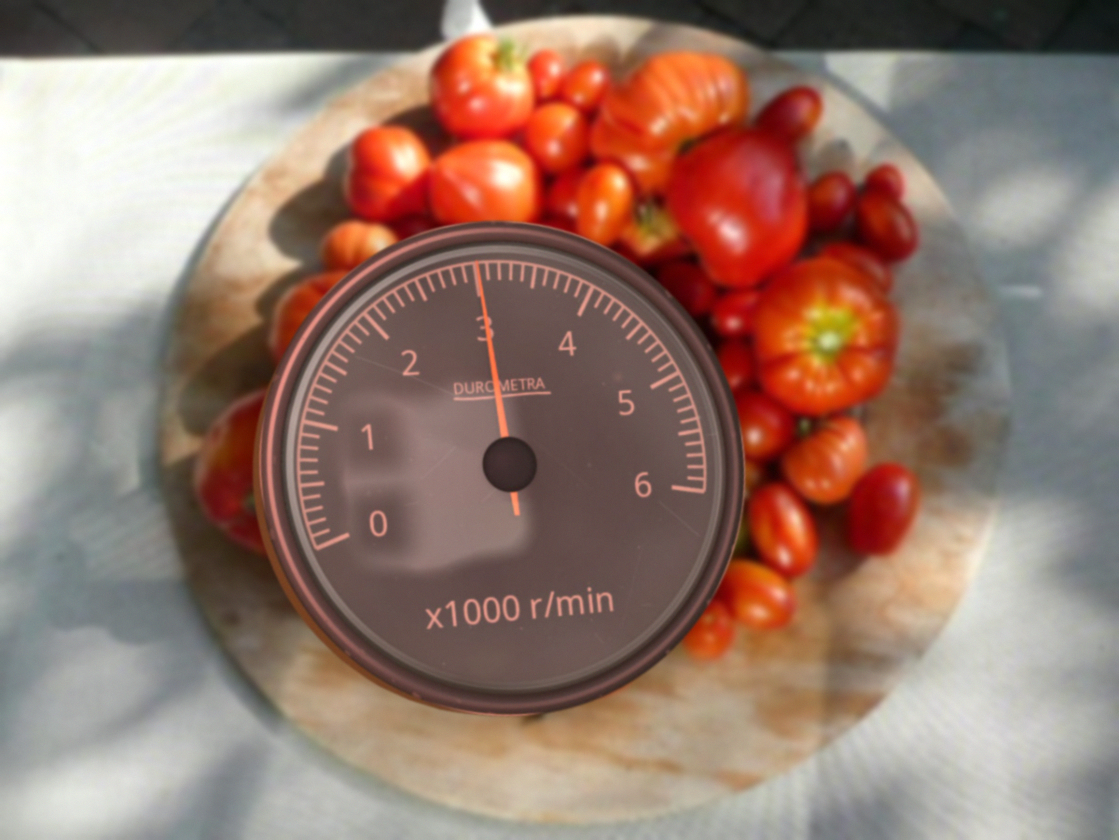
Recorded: 3000 (rpm)
